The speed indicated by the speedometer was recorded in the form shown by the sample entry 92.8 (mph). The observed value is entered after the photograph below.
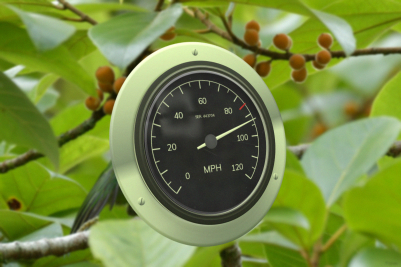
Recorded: 92.5 (mph)
